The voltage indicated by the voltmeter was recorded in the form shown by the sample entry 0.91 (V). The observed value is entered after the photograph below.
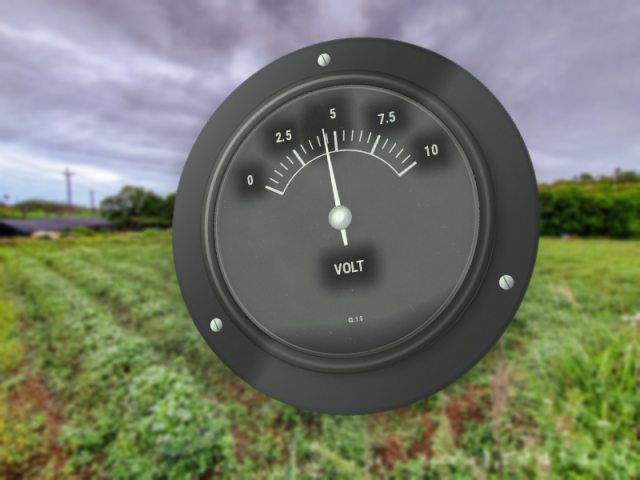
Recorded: 4.5 (V)
